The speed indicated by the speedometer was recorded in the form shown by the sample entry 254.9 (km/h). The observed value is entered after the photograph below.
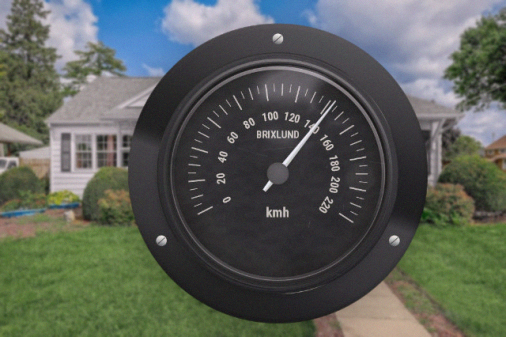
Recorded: 142.5 (km/h)
